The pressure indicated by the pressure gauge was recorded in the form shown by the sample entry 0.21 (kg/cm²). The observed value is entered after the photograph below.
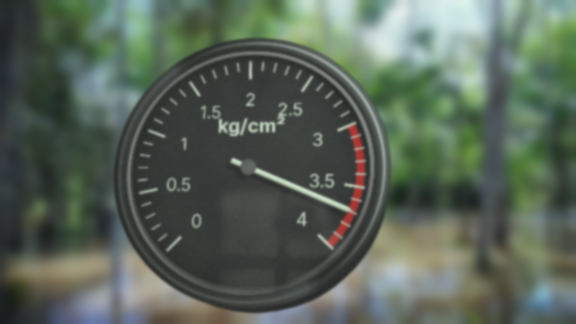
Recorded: 3.7 (kg/cm²)
